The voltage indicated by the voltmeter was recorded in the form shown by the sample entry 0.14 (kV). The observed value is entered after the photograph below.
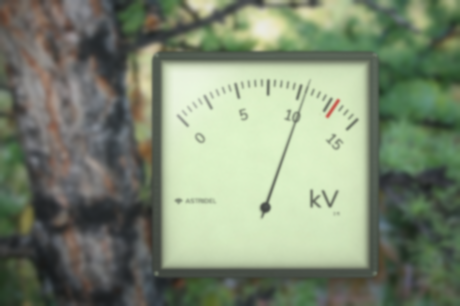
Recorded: 10.5 (kV)
